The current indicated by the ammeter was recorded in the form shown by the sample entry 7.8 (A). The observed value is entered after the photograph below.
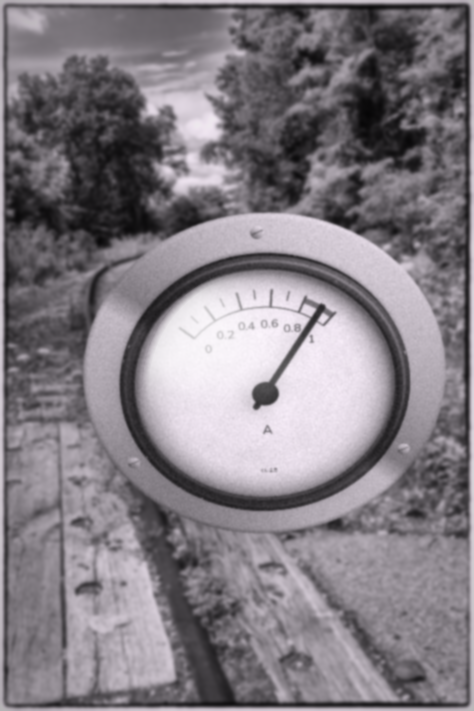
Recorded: 0.9 (A)
